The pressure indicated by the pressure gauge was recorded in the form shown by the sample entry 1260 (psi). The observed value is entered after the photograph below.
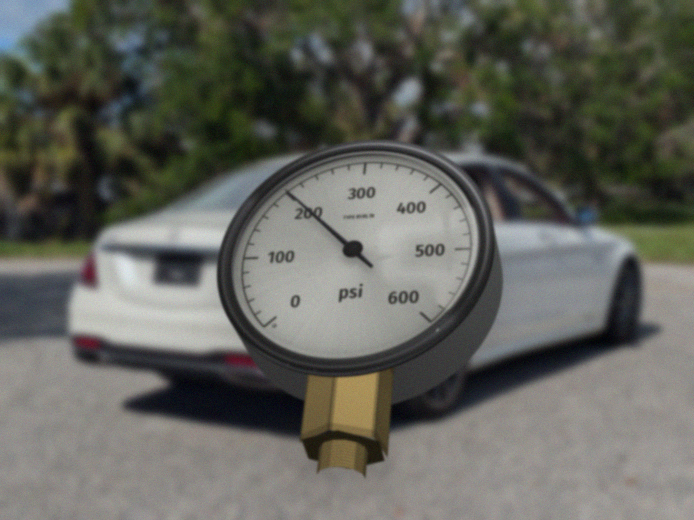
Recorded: 200 (psi)
